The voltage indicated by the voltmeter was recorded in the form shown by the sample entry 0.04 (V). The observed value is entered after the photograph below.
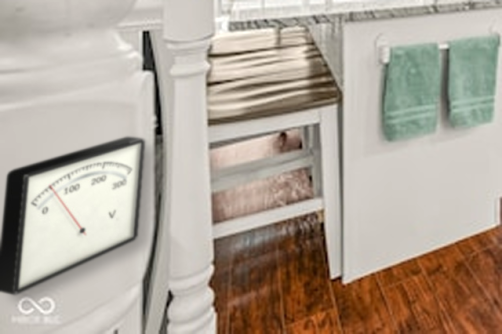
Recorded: 50 (V)
